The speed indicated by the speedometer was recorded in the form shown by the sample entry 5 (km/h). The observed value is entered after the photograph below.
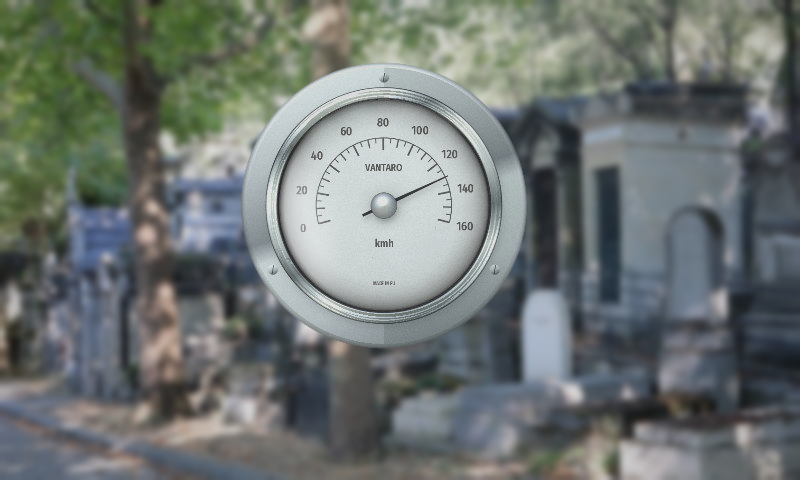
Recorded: 130 (km/h)
